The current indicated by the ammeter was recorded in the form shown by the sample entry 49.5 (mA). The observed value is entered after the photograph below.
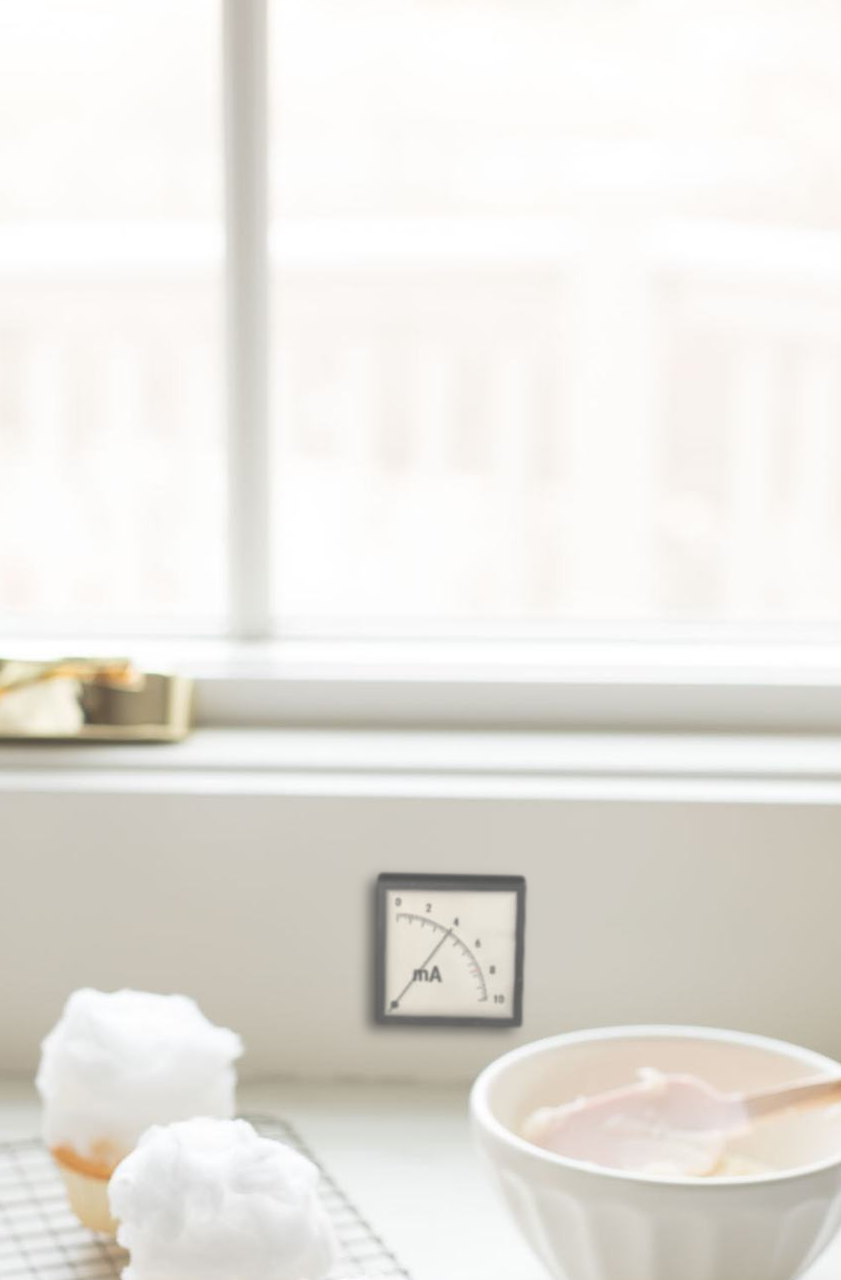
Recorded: 4 (mA)
